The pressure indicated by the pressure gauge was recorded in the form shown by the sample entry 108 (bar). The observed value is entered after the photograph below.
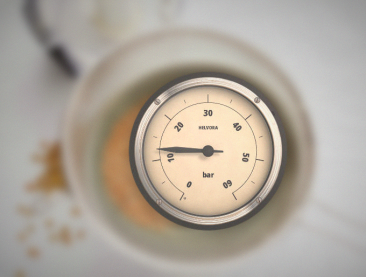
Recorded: 12.5 (bar)
